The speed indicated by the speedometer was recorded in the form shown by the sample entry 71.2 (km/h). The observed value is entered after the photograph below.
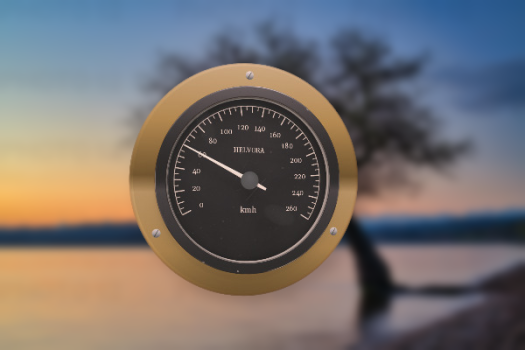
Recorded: 60 (km/h)
